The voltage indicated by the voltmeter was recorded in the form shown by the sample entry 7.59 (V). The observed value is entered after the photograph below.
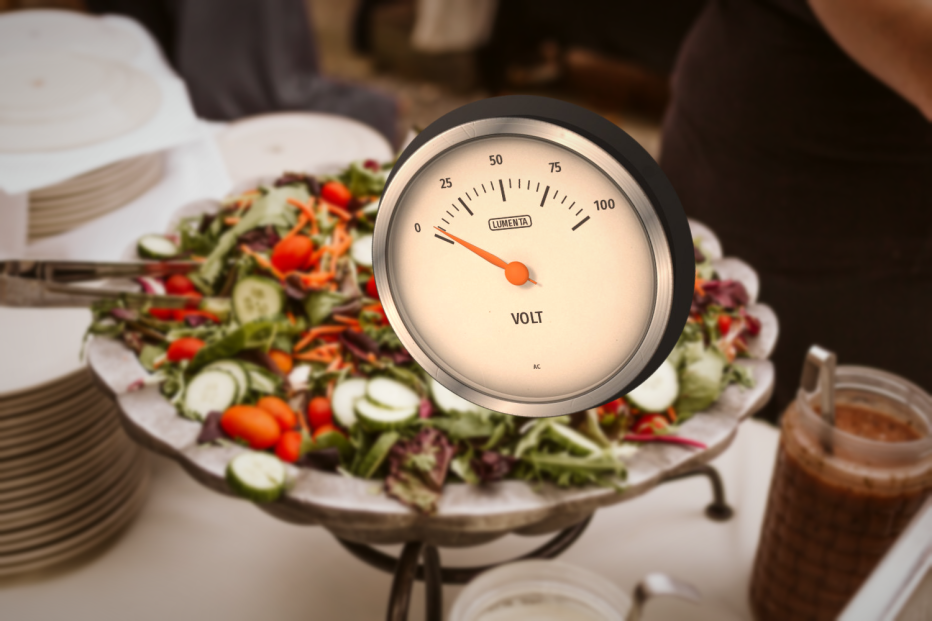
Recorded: 5 (V)
